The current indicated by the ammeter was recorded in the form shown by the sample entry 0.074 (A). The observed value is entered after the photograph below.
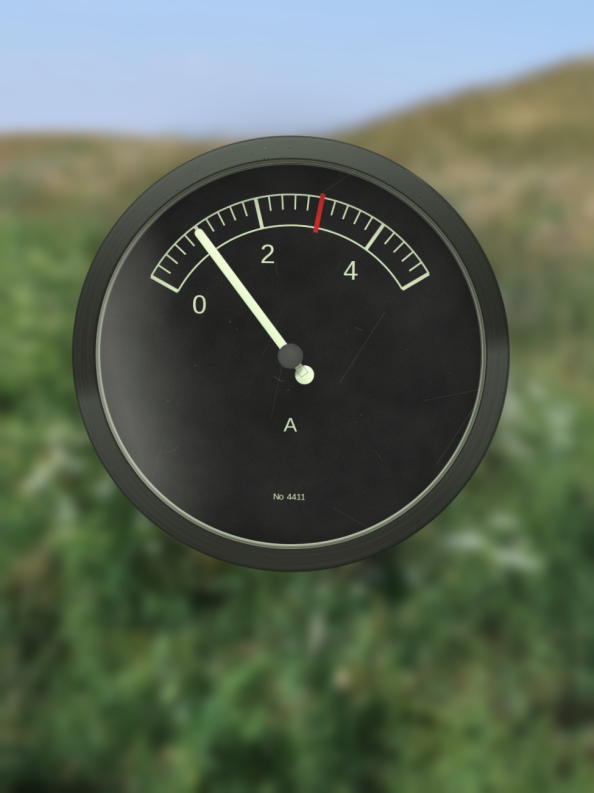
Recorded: 1 (A)
